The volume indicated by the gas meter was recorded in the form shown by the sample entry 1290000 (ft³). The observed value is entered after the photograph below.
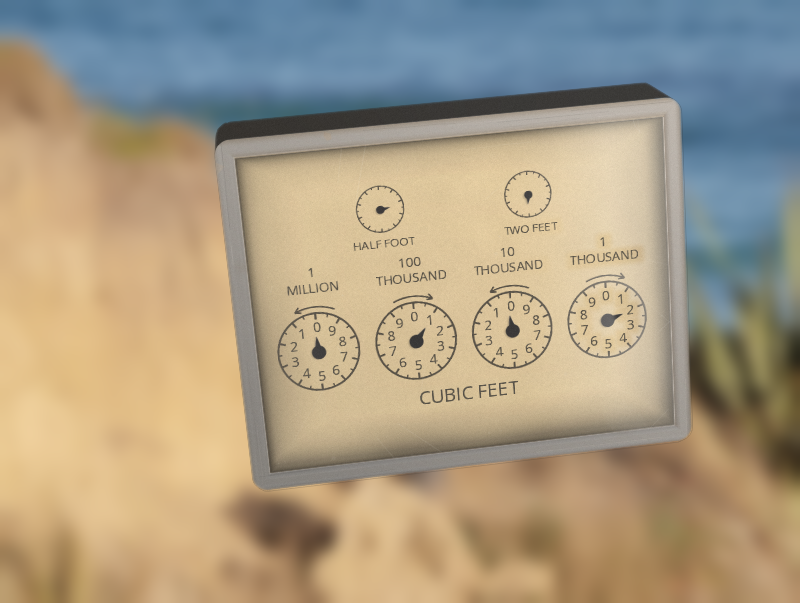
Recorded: 10200 (ft³)
